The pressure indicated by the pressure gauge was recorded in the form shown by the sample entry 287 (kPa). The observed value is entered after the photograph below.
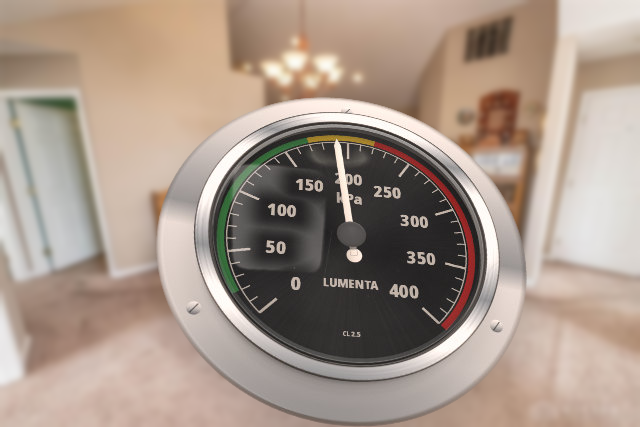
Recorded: 190 (kPa)
